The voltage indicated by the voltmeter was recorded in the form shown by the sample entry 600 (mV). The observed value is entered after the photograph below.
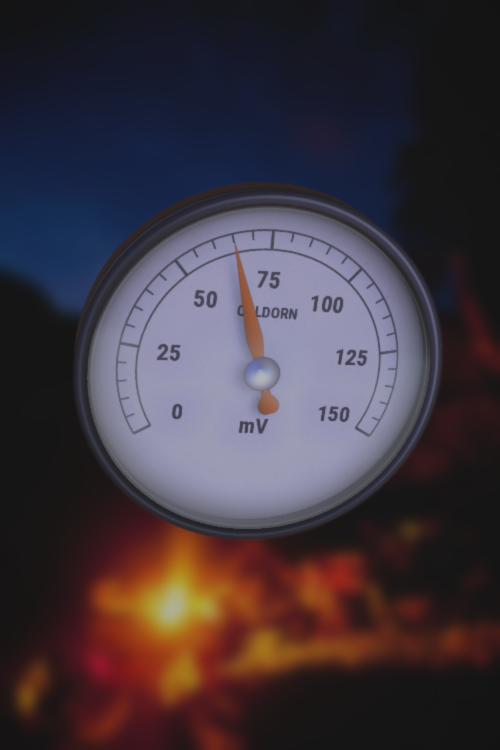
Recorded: 65 (mV)
